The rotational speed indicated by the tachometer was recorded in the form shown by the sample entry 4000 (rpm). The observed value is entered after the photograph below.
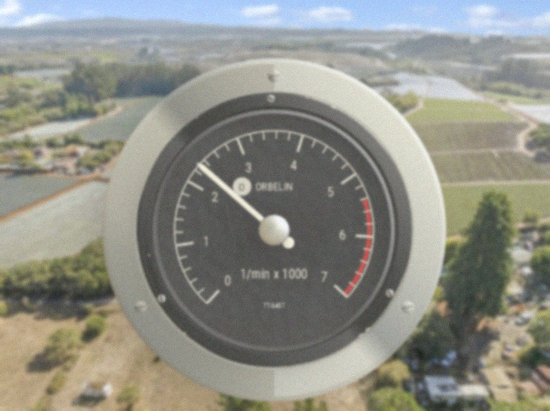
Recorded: 2300 (rpm)
